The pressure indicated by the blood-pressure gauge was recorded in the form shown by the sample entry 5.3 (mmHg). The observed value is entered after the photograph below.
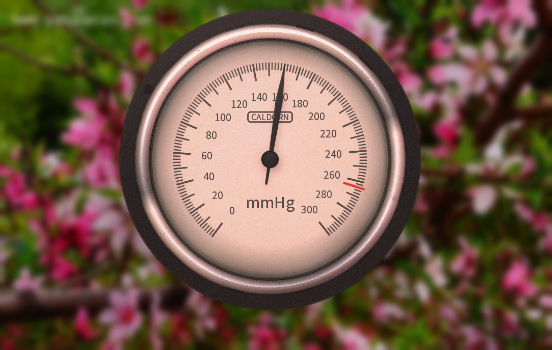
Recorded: 160 (mmHg)
